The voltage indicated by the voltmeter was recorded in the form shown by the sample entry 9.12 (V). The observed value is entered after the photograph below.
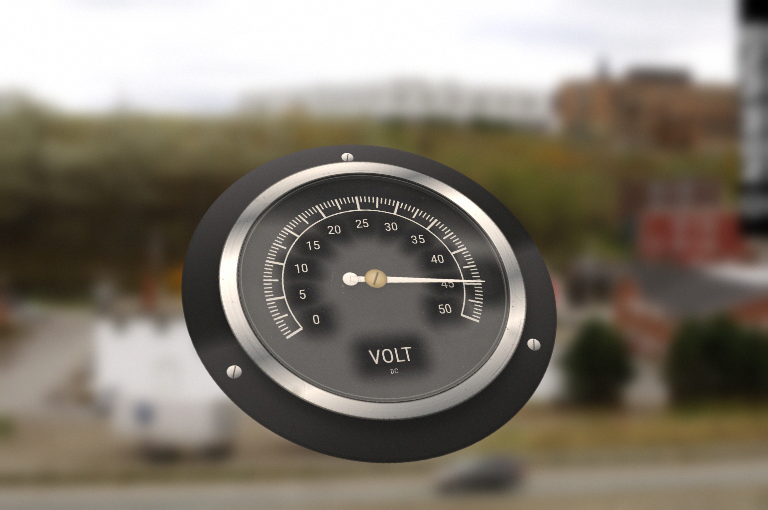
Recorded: 45 (V)
